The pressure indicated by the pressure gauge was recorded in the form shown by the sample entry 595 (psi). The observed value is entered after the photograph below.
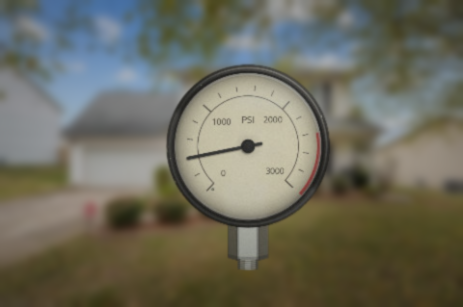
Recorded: 400 (psi)
